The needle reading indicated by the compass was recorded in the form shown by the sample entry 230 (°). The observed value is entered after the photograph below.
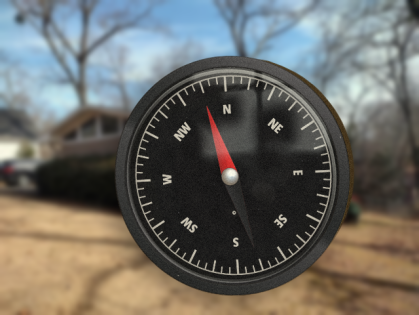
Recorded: 345 (°)
